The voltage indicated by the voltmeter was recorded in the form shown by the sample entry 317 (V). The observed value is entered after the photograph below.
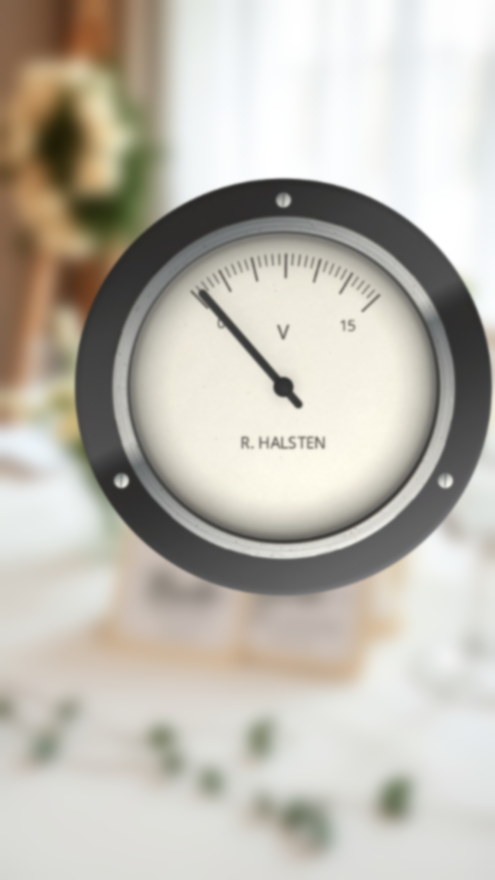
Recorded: 0.5 (V)
